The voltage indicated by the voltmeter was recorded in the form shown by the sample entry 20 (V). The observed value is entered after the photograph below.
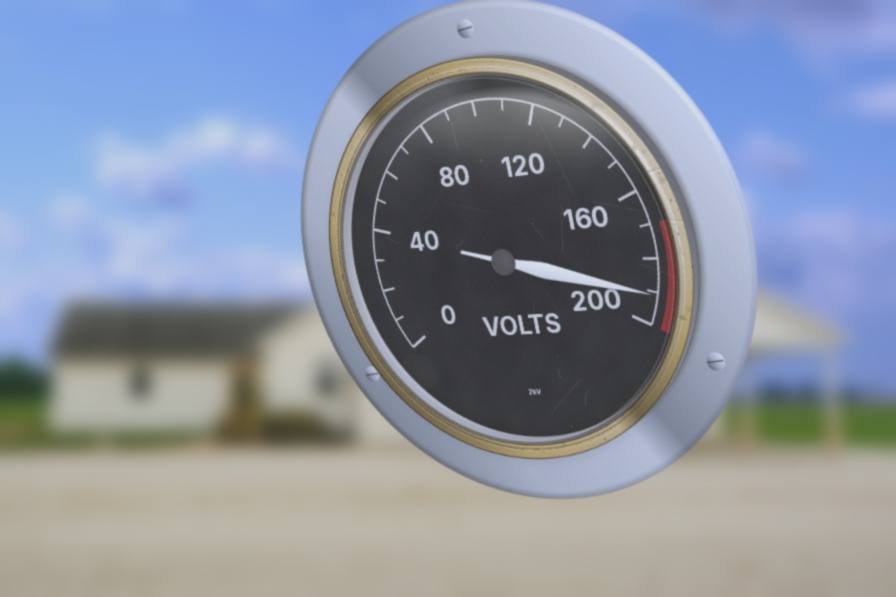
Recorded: 190 (V)
